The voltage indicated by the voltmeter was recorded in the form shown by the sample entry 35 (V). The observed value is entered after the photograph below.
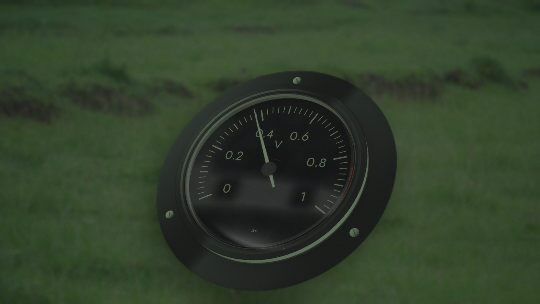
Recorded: 0.38 (V)
